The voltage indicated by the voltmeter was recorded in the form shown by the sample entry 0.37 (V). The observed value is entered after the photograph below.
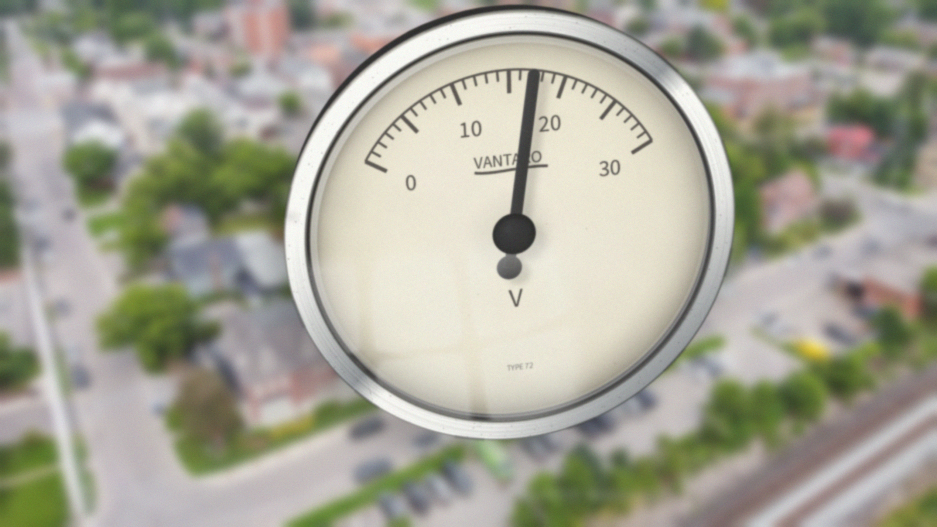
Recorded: 17 (V)
